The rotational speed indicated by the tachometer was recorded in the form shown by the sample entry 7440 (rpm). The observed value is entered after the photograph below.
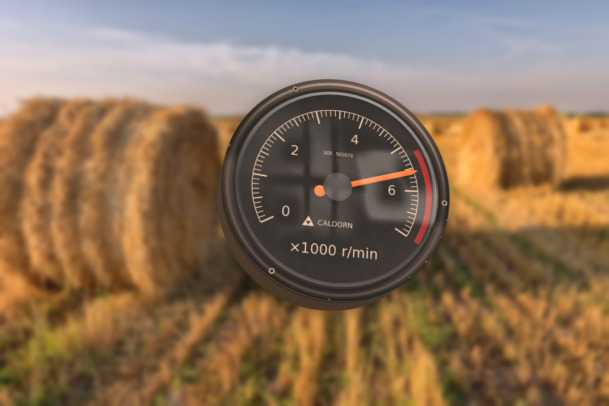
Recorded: 5600 (rpm)
